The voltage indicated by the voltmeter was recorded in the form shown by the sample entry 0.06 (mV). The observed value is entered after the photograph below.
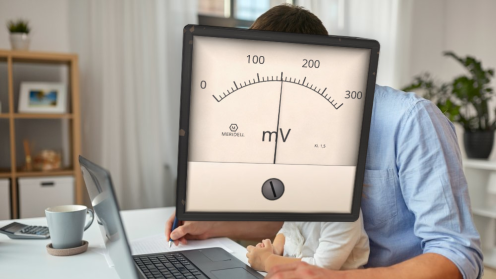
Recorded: 150 (mV)
